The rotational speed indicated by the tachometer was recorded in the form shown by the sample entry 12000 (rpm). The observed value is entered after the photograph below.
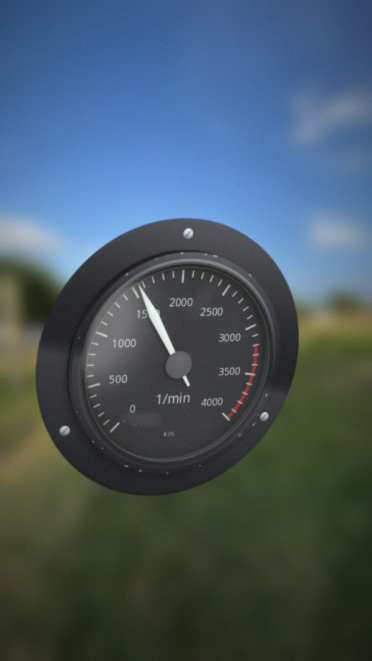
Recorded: 1550 (rpm)
